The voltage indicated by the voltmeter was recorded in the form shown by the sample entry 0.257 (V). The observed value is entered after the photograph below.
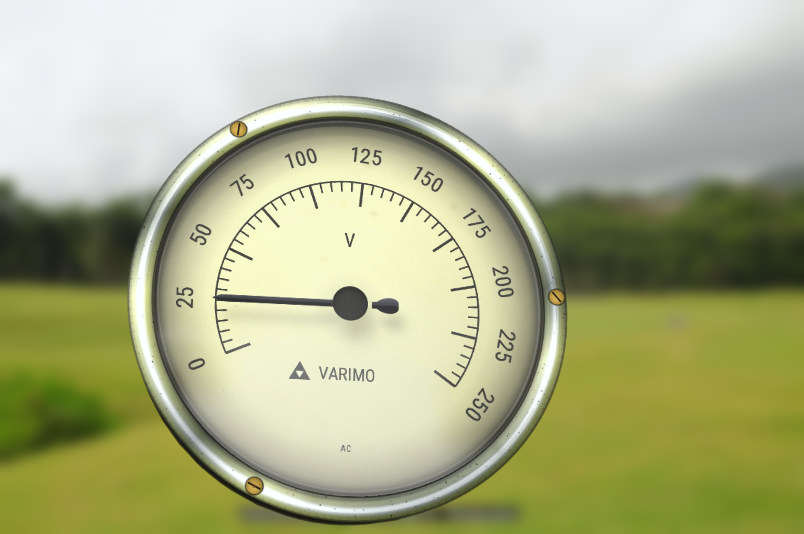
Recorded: 25 (V)
